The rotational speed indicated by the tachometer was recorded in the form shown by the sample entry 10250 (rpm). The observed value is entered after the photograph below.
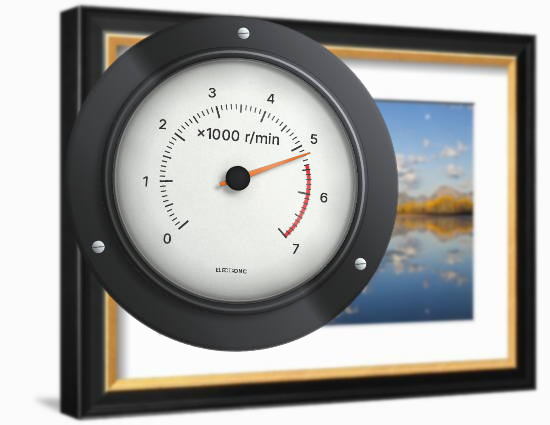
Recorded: 5200 (rpm)
